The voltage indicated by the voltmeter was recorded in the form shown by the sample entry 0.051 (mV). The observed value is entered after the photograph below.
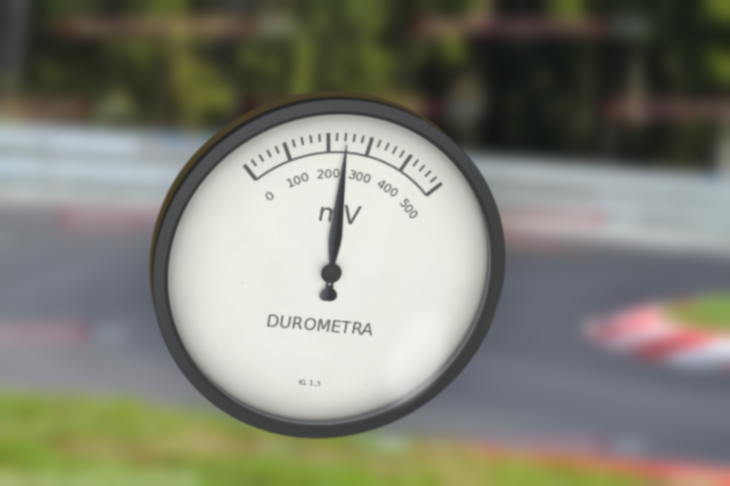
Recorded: 240 (mV)
